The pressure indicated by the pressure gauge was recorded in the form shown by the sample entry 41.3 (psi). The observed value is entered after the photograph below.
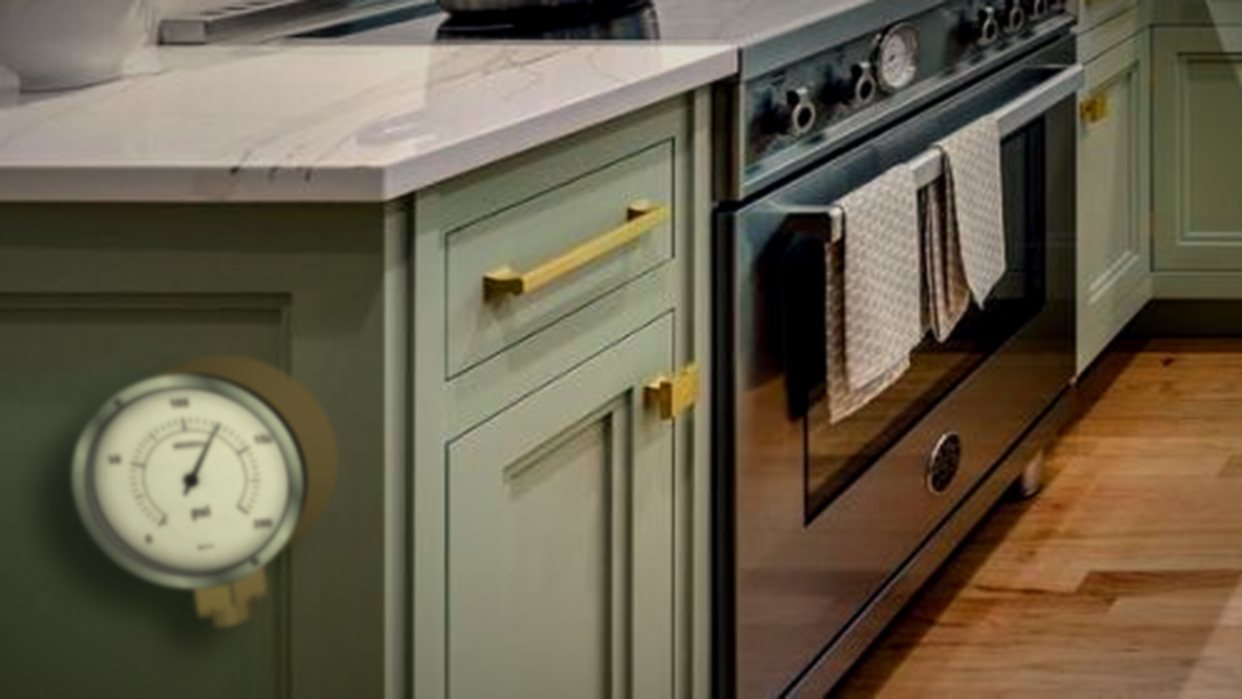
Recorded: 125 (psi)
